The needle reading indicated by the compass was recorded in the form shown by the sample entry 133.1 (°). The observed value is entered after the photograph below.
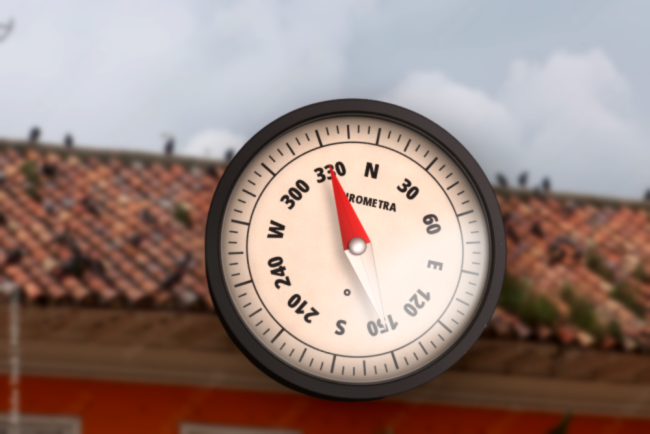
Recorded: 330 (°)
